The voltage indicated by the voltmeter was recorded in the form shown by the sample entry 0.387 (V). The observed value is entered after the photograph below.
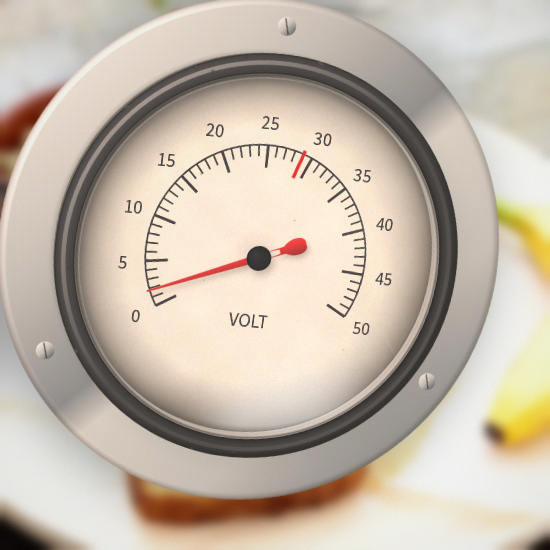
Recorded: 2 (V)
